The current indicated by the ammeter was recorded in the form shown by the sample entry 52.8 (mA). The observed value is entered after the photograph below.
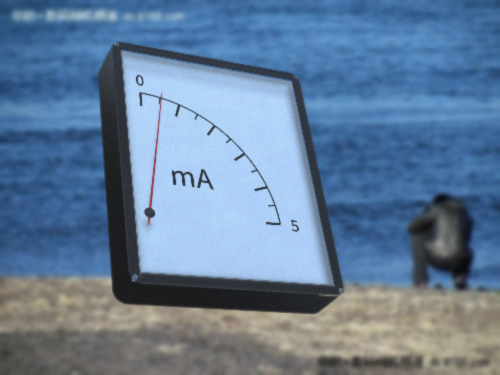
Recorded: 0.5 (mA)
